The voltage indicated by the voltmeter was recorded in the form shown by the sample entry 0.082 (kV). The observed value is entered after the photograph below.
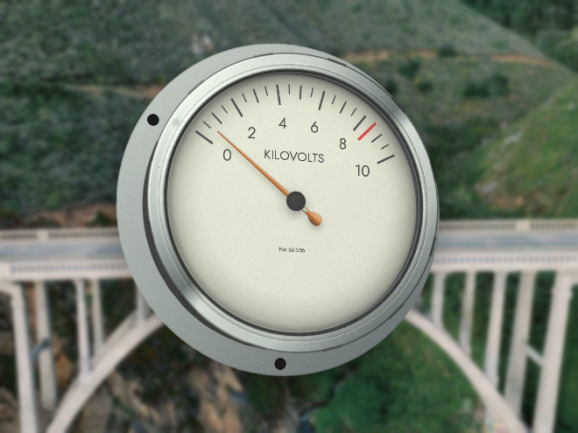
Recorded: 0.5 (kV)
